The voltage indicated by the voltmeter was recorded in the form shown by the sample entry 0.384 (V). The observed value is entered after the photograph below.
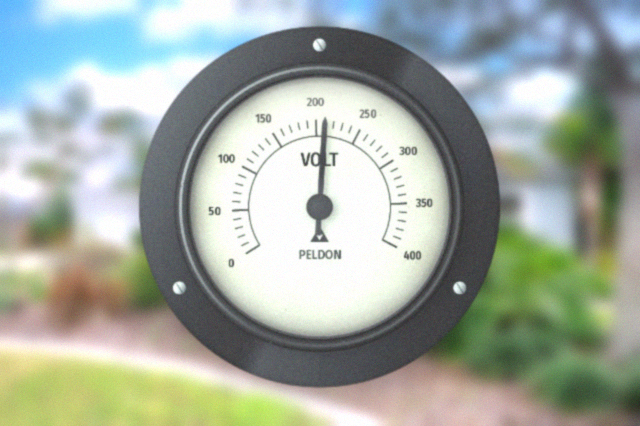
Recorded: 210 (V)
